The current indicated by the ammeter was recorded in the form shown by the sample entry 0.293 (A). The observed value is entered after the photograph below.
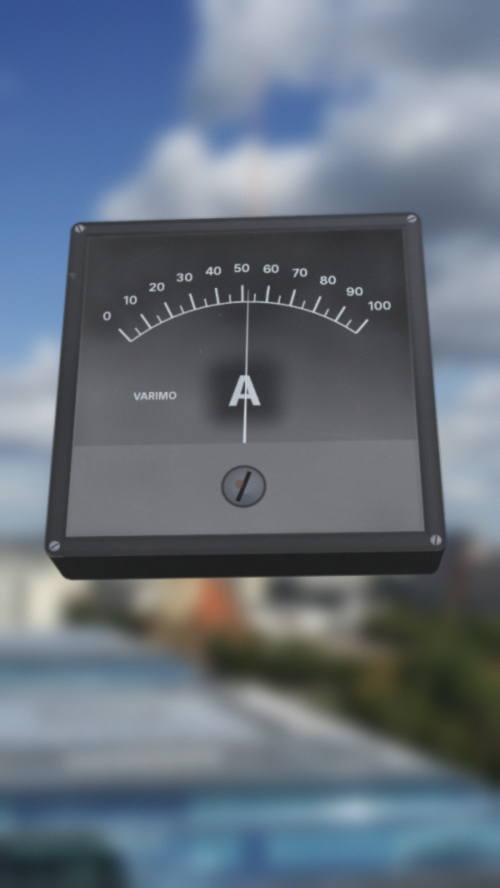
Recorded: 52.5 (A)
